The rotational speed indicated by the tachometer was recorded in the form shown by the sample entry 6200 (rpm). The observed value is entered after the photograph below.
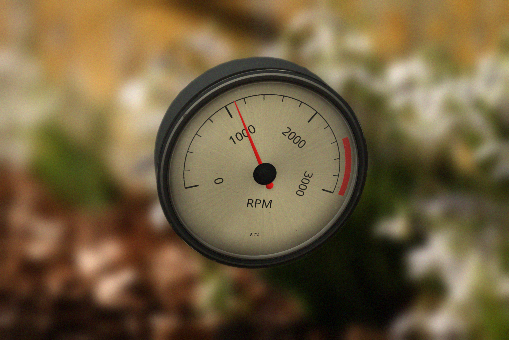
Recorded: 1100 (rpm)
